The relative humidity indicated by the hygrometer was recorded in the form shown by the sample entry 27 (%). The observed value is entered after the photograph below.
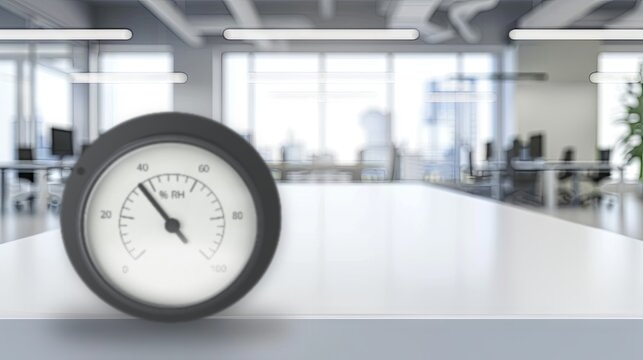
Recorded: 36 (%)
